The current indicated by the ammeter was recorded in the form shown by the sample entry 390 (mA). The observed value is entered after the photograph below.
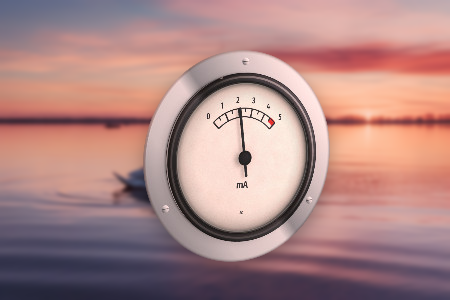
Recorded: 2 (mA)
